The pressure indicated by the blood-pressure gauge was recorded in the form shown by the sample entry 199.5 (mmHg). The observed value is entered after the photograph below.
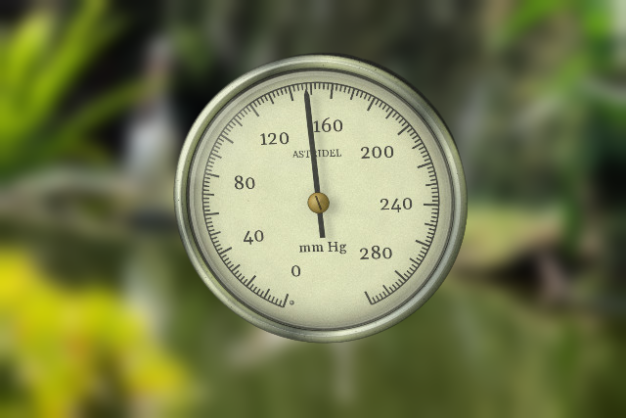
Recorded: 148 (mmHg)
